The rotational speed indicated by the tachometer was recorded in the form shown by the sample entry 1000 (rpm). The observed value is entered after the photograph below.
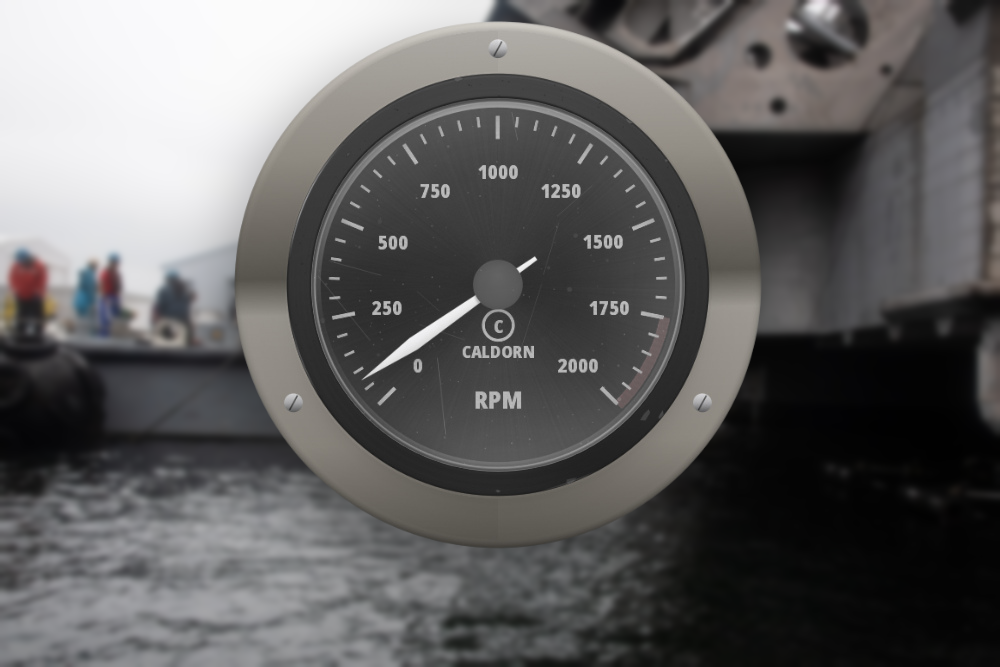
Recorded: 75 (rpm)
